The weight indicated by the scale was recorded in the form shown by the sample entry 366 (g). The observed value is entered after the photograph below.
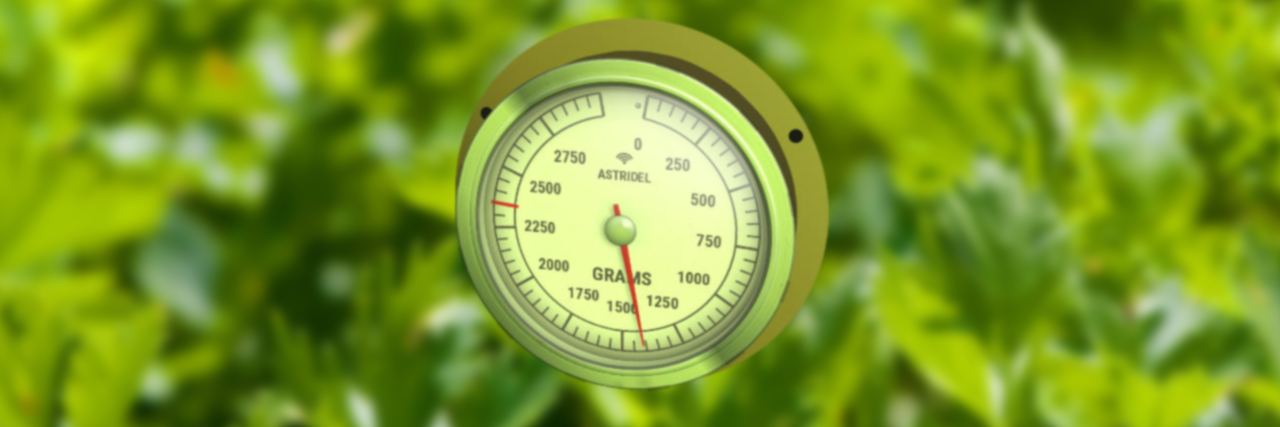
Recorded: 1400 (g)
